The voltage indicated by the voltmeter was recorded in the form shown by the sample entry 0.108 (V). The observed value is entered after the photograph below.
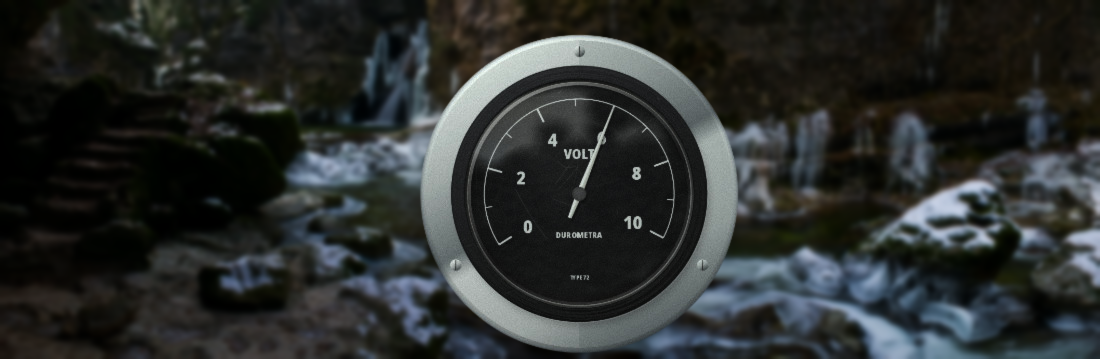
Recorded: 6 (V)
